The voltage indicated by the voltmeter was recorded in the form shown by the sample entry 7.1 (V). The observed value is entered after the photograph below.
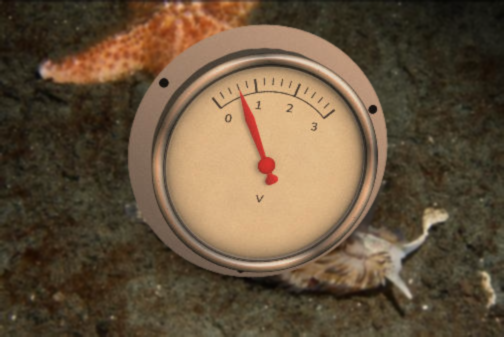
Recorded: 0.6 (V)
